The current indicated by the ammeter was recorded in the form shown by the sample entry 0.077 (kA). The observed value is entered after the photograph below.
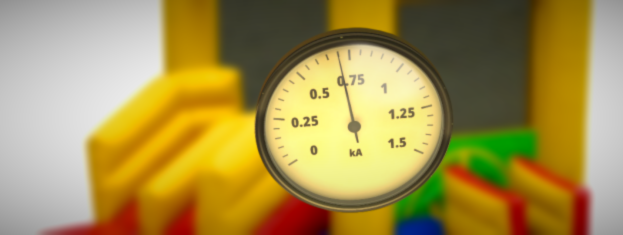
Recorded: 0.7 (kA)
